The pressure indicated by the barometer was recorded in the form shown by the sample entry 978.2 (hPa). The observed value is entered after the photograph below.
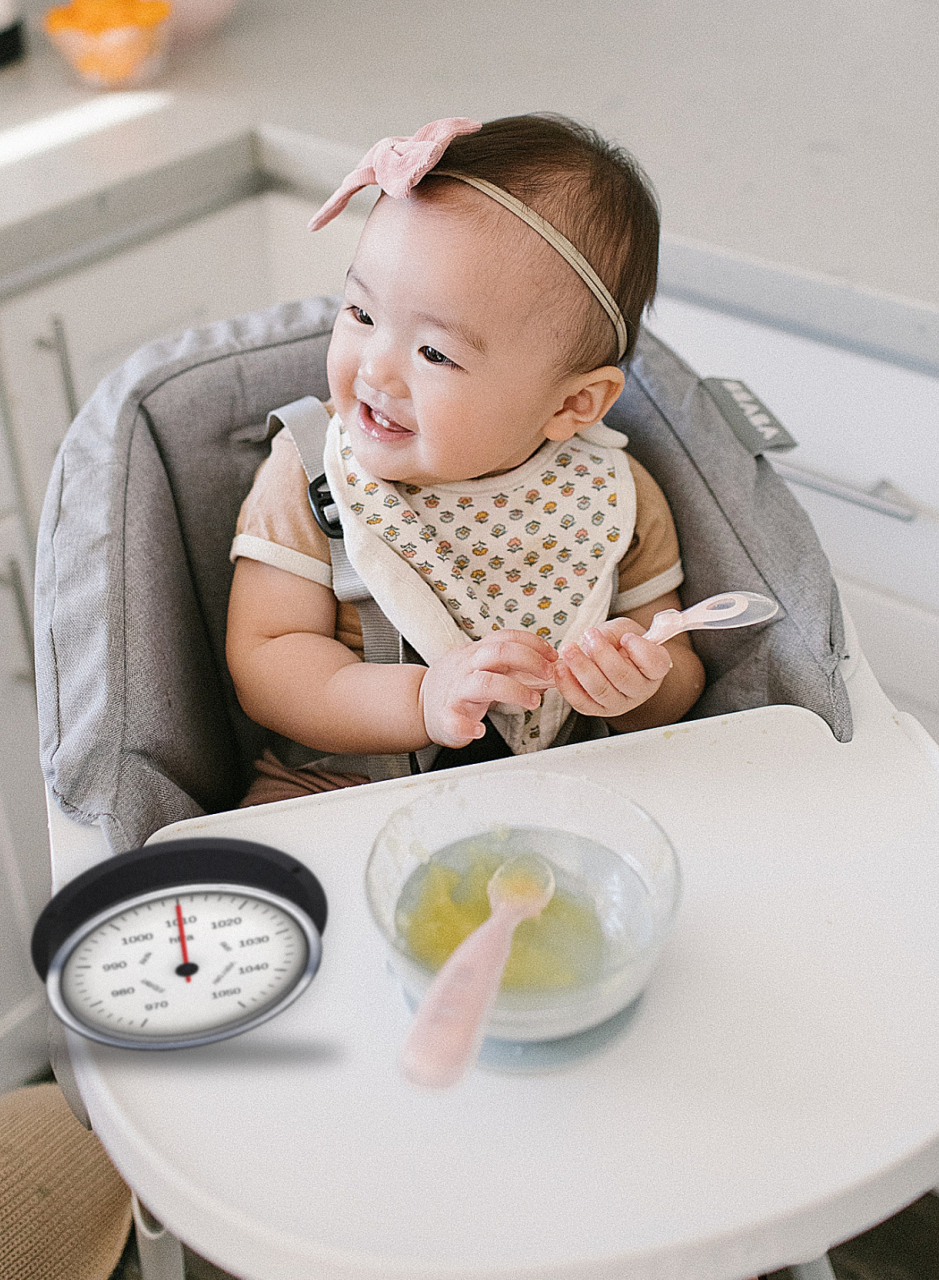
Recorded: 1010 (hPa)
